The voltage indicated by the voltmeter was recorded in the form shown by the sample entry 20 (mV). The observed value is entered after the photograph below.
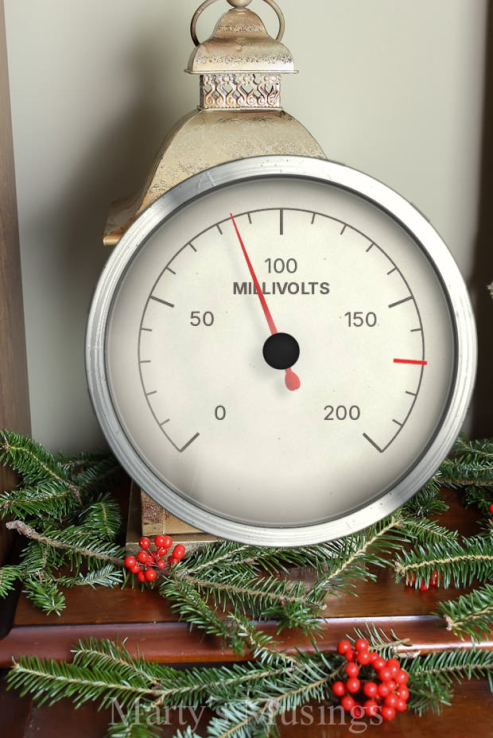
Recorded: 85 (mV)
